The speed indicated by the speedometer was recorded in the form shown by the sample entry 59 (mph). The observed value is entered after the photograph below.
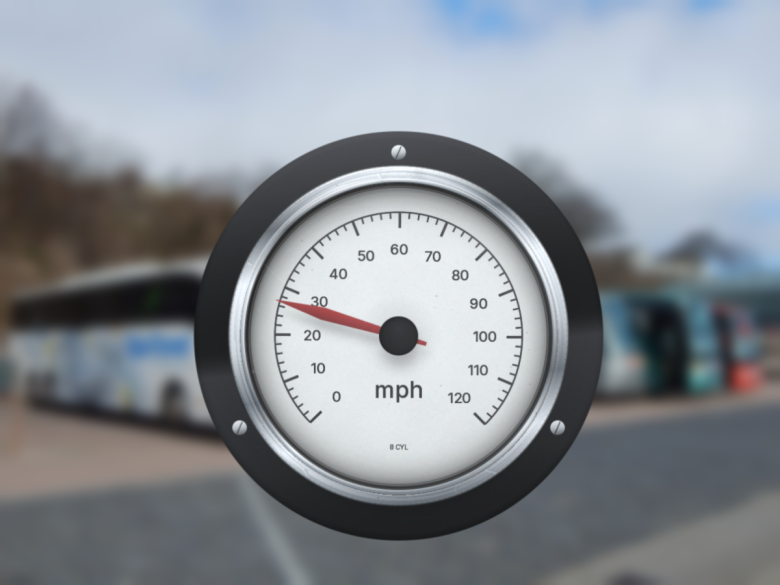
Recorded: 27 (mph)
